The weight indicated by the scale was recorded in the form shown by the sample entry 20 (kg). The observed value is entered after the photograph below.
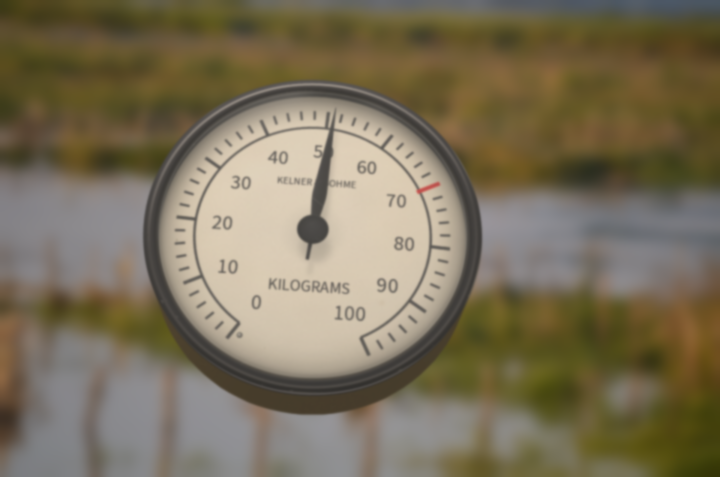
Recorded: 51 (kg)
